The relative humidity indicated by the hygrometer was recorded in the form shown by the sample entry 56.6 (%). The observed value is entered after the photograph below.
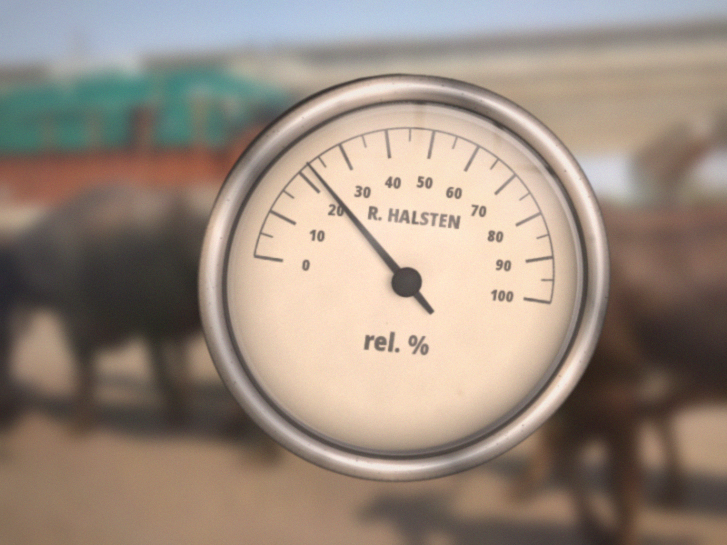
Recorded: 22.5 (%)
